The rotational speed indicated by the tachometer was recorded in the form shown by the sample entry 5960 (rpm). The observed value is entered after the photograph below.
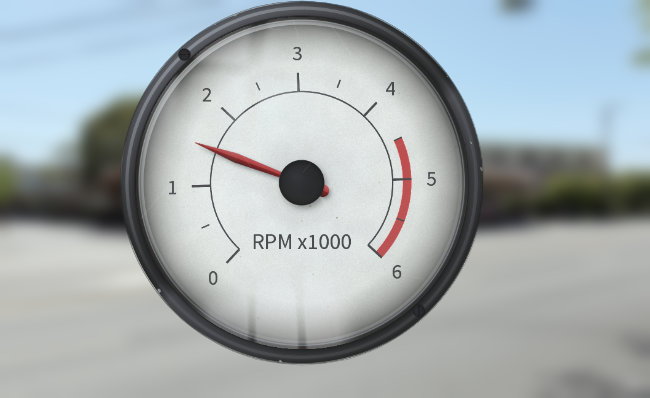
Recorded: 1500 (rpm)
